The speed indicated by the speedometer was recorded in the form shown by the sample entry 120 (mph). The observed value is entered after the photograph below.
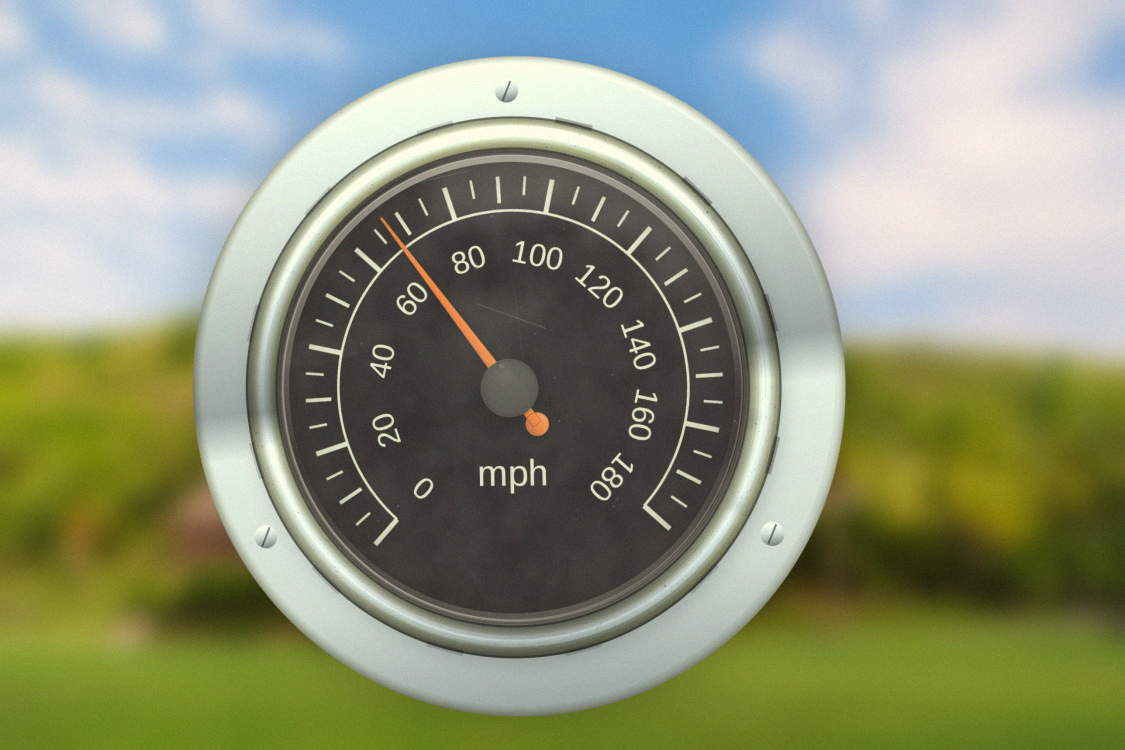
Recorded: 67.5 (mph)
